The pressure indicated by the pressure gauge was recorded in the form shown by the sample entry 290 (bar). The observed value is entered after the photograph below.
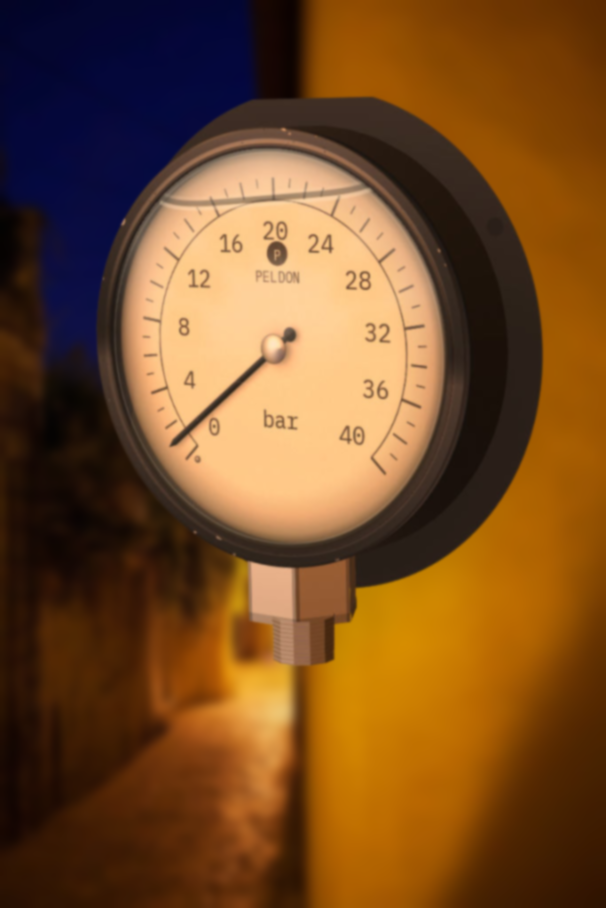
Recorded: 1 (bar)
